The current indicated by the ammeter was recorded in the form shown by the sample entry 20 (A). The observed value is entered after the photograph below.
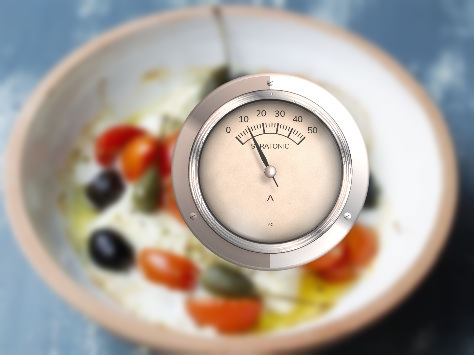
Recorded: 10 (A)
